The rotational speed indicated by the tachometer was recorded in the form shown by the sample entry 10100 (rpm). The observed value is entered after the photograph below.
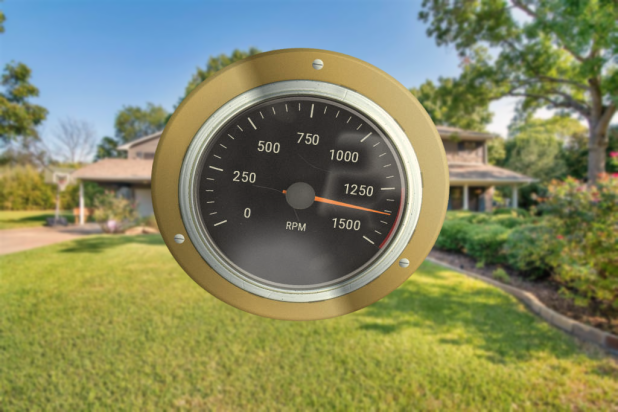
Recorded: 1350 (rpm)
